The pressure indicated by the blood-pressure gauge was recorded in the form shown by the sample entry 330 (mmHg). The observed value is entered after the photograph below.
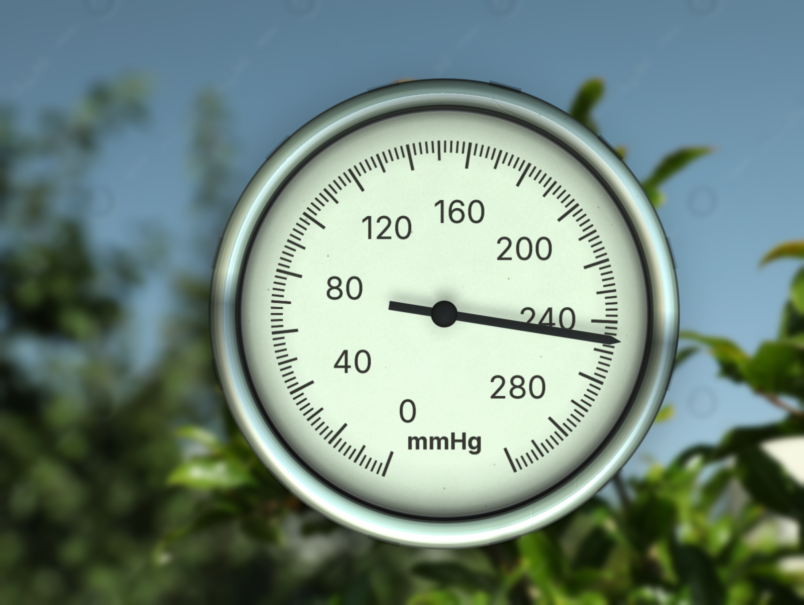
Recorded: 246 (mmHg)
